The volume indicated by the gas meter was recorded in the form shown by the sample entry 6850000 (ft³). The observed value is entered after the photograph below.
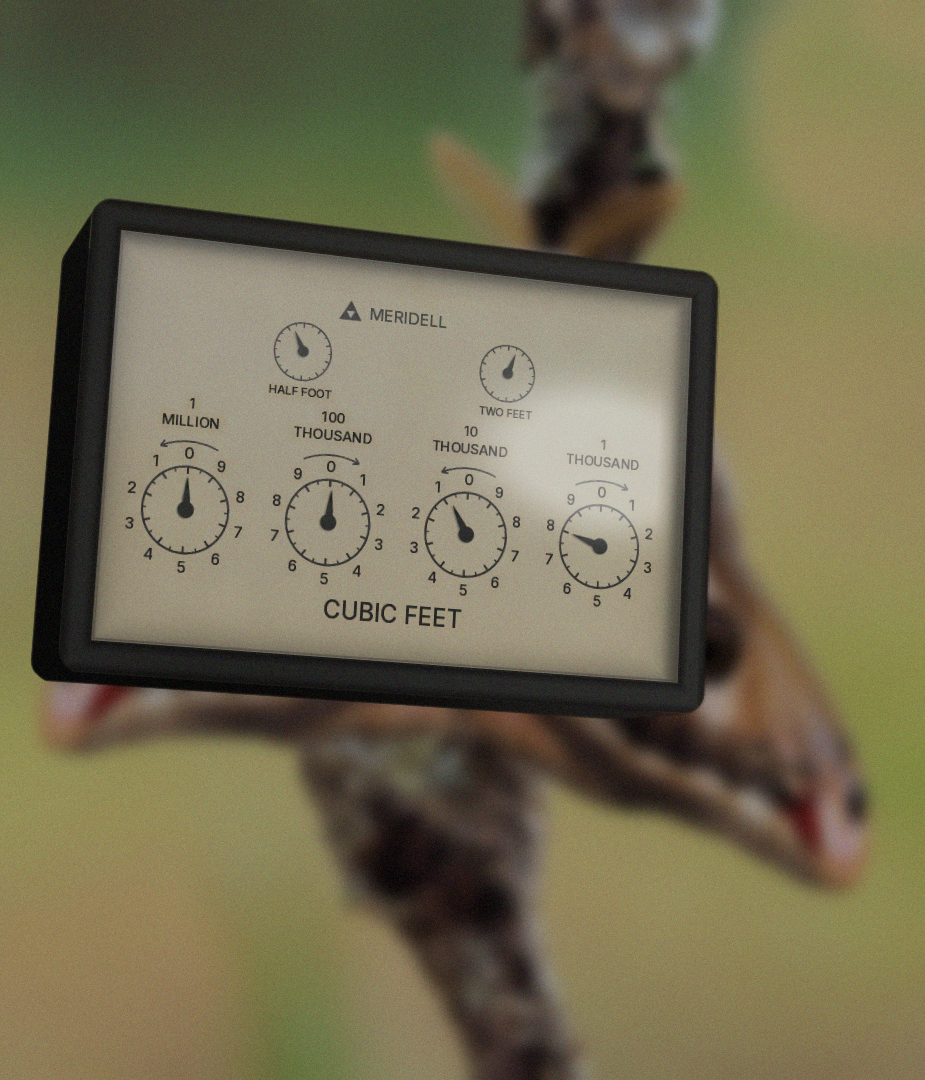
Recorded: 800 (ft³)
